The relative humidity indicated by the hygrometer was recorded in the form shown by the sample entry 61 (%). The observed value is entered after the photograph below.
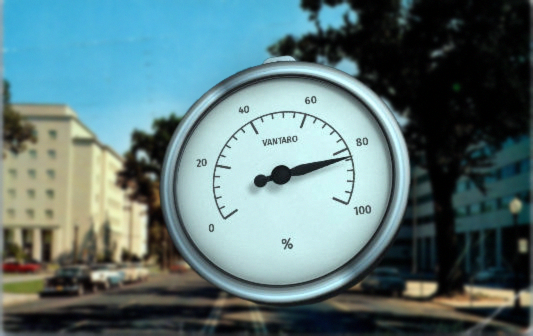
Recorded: 84 (%)
